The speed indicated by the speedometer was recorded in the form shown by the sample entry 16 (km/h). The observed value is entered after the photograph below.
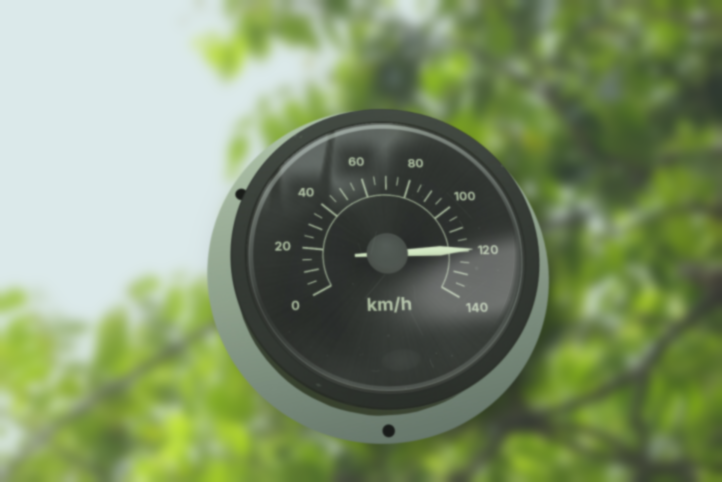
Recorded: 120 (km/h)
